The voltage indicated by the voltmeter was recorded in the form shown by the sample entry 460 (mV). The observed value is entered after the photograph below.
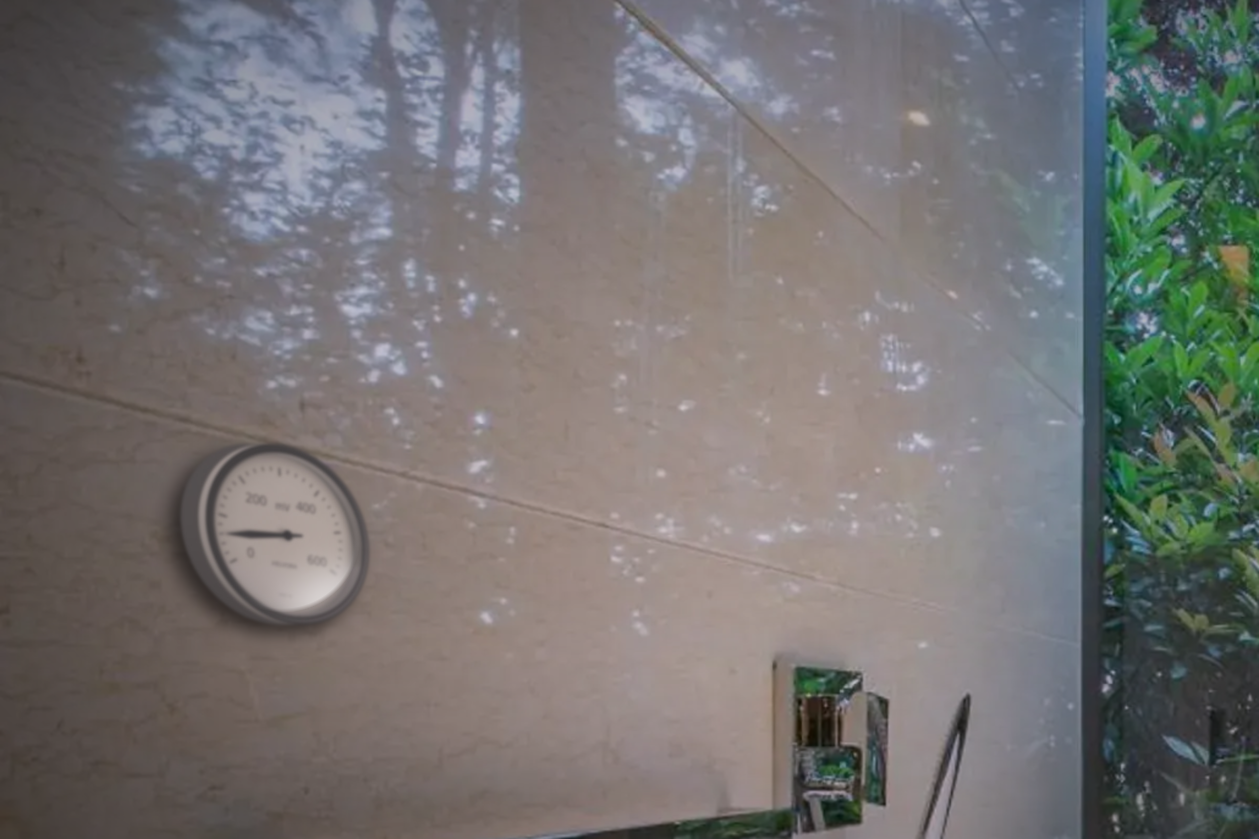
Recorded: 60 (mV)
